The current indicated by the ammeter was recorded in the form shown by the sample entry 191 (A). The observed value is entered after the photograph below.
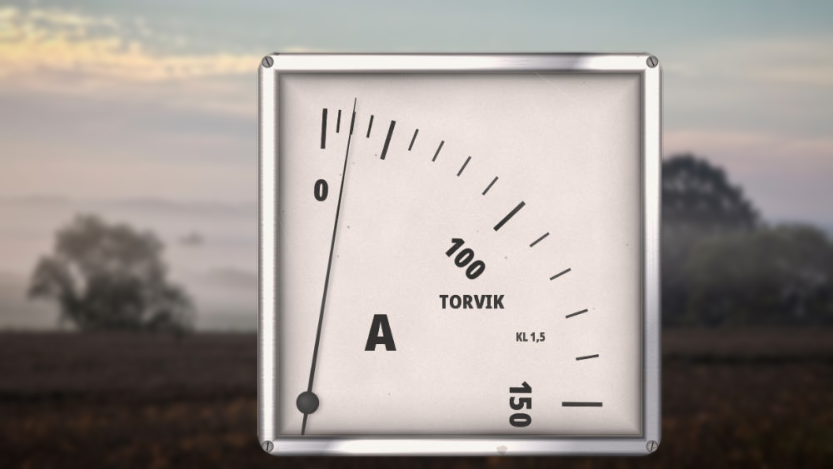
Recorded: 30 (A)
